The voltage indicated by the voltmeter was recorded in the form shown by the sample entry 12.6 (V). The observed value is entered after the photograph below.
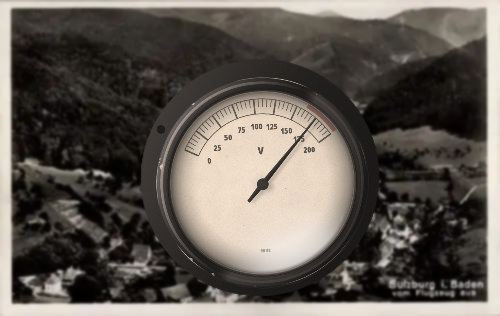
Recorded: 175 (V)
